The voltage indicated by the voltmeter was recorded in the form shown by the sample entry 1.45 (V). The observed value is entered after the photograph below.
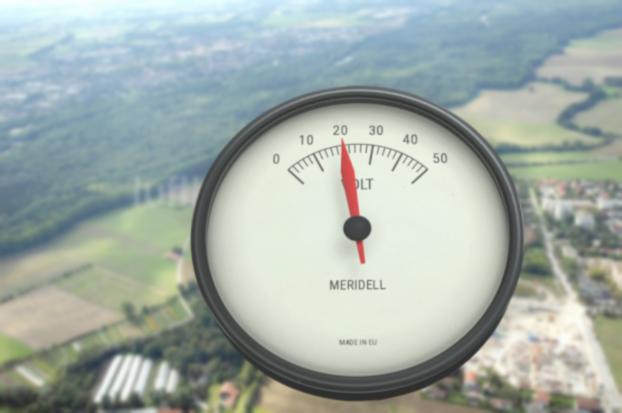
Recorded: 20 (V)
